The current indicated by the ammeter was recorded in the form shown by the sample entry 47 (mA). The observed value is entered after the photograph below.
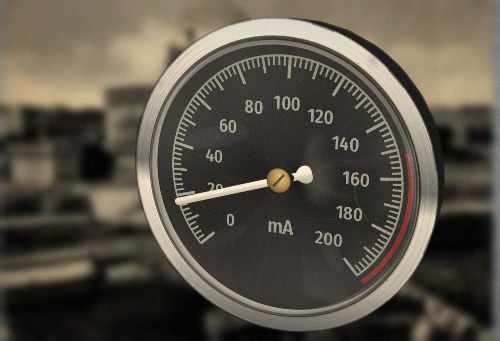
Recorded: 18 (mA)
